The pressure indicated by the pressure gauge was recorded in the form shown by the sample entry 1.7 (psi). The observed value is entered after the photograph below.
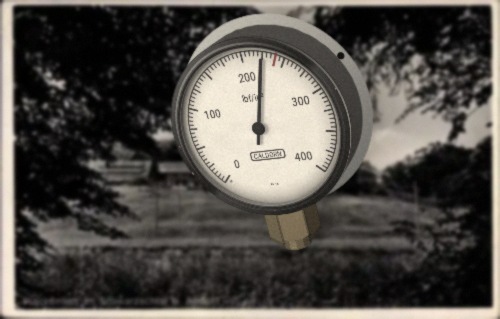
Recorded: 225 (psi)
